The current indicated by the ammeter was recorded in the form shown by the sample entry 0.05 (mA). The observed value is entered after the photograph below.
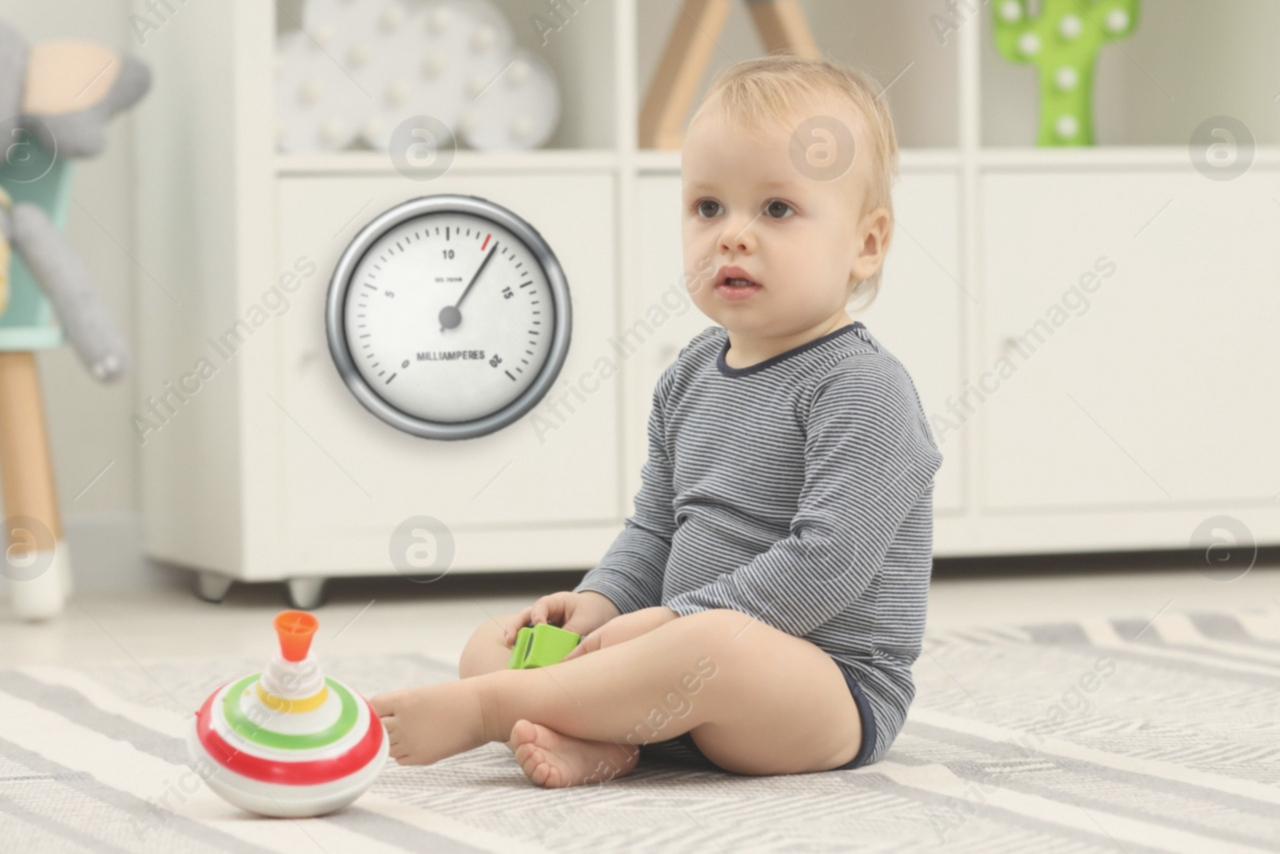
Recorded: 12.5 (mA)
